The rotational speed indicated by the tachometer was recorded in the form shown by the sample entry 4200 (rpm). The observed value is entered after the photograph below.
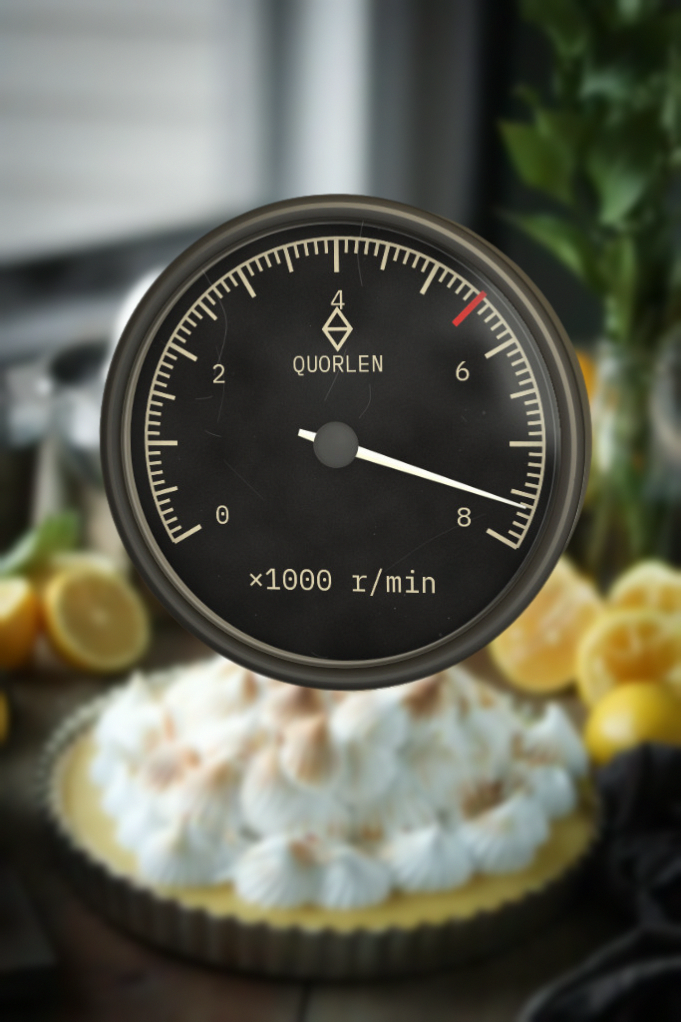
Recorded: 7600 (rpm)
